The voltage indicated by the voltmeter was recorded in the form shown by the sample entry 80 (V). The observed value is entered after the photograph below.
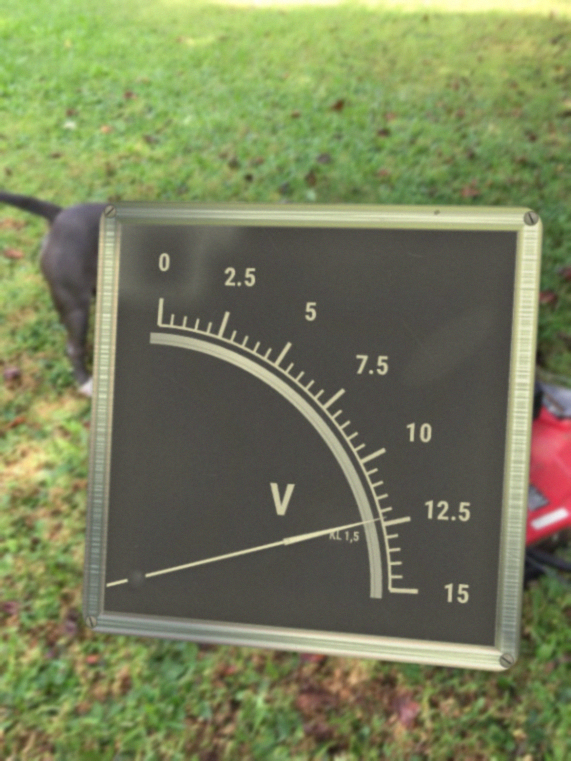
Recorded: 12.25 (V)
